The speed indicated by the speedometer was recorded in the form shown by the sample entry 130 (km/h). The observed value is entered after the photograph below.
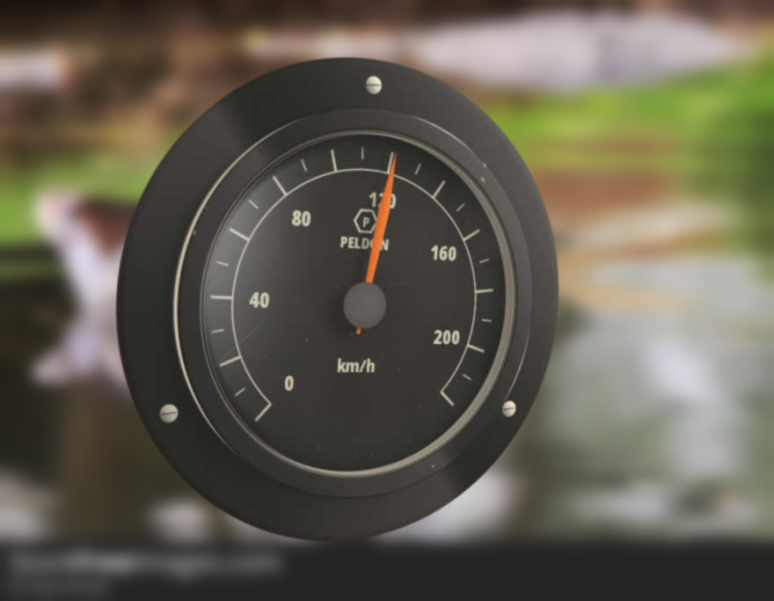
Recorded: 120 (km/h)
